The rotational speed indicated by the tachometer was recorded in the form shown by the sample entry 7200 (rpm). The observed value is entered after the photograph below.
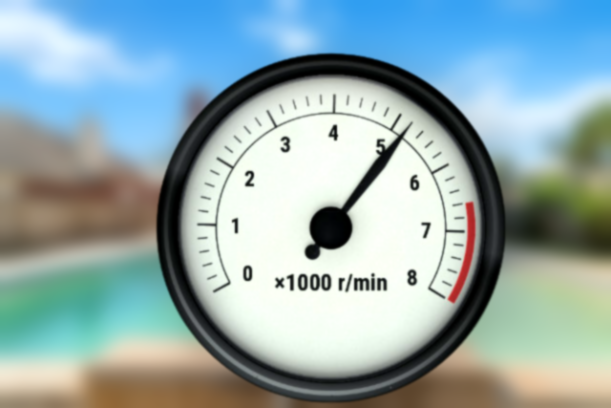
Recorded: 5200 (rpm)
